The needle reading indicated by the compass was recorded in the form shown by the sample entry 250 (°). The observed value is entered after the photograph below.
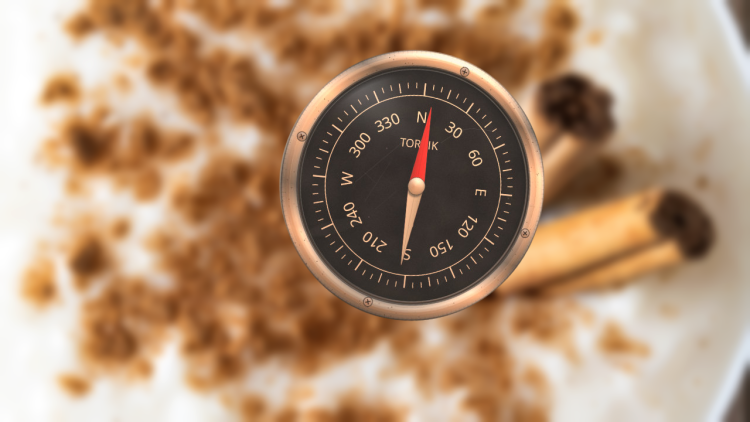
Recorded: 5 (°)
